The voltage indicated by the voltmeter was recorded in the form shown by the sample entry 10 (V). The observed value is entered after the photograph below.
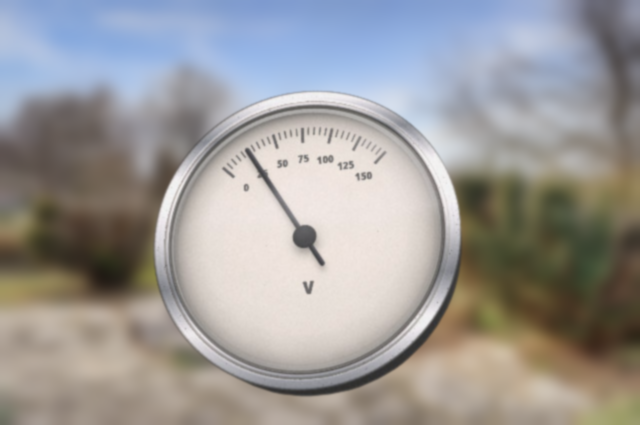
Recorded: 25 (V)
